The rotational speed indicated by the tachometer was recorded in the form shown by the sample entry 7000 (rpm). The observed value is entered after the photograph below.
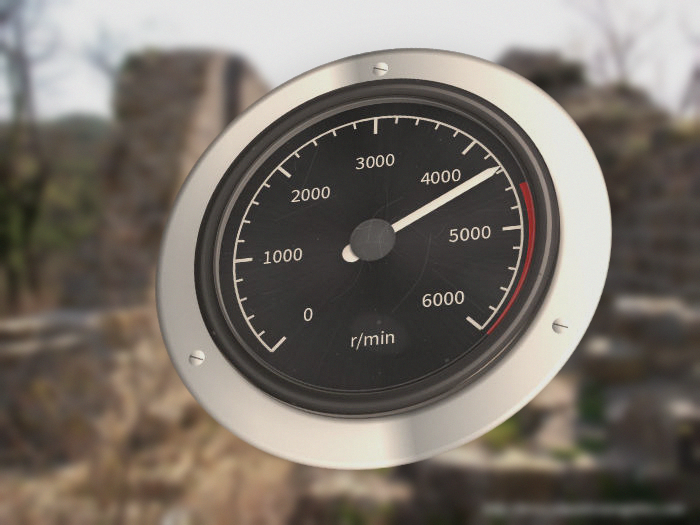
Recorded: 4400 (rpm)
